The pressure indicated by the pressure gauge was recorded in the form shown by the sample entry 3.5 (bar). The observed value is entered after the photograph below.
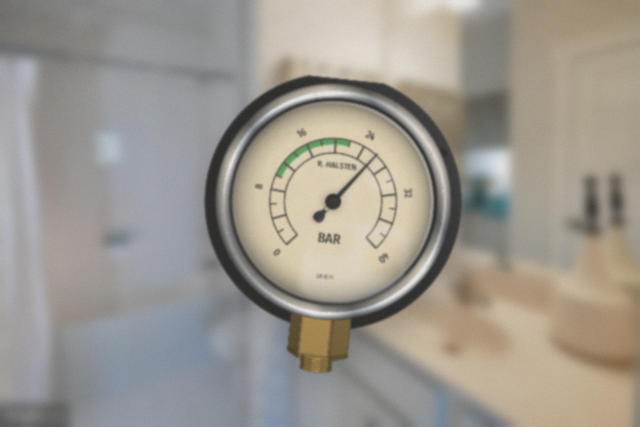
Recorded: 26 (bar)
